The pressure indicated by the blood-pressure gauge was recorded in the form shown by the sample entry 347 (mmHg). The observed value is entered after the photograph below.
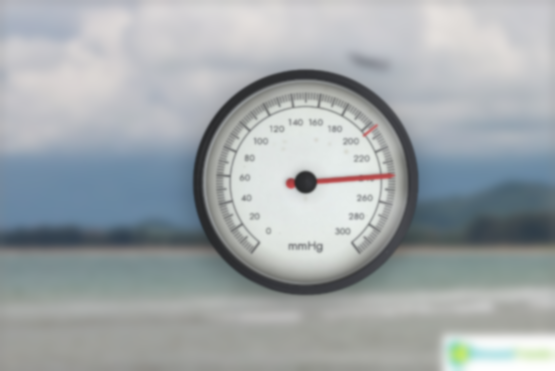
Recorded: 240 (mmHg)
